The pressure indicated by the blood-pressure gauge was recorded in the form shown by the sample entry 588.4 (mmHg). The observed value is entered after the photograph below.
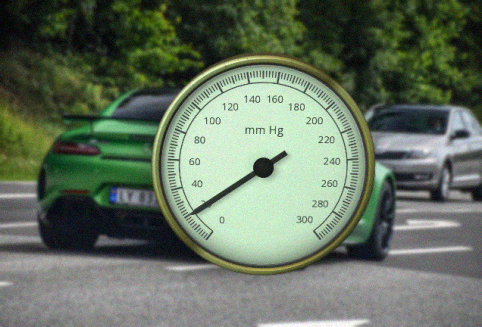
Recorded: 20 (mmHg)
